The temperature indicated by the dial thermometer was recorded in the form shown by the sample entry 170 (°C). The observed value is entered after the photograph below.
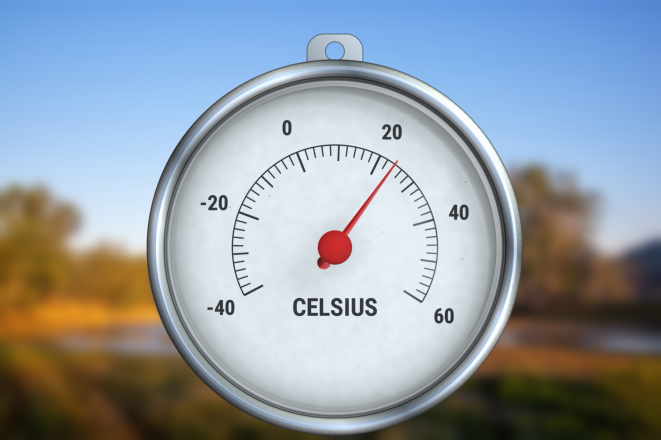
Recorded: 24 (°C)
